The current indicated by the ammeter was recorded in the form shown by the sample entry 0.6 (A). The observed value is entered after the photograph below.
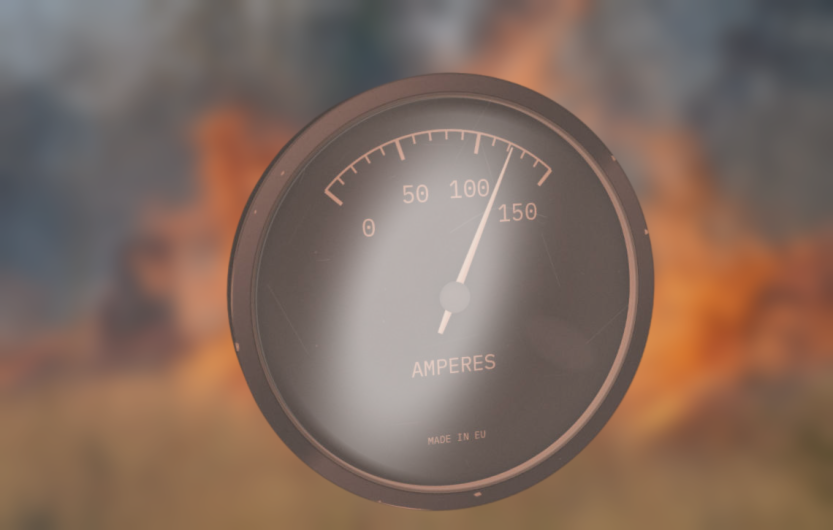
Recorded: 120 (A)
